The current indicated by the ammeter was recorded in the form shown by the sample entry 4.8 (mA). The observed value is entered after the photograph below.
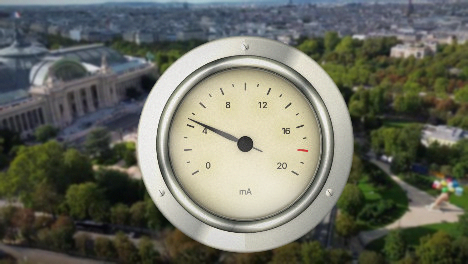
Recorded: 4.5 (mA)
